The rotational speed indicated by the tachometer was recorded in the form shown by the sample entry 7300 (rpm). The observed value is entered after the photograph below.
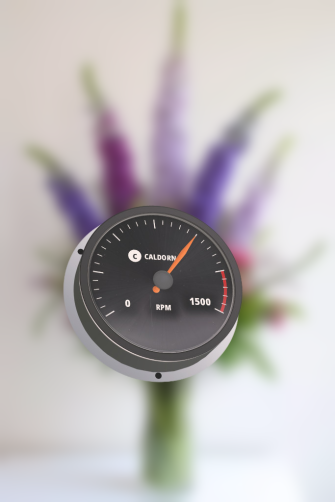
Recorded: 1000 (rpm)
